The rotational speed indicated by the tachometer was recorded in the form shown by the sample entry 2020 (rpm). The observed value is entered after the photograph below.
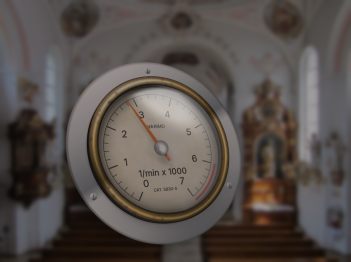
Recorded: 2800 (rpm)
